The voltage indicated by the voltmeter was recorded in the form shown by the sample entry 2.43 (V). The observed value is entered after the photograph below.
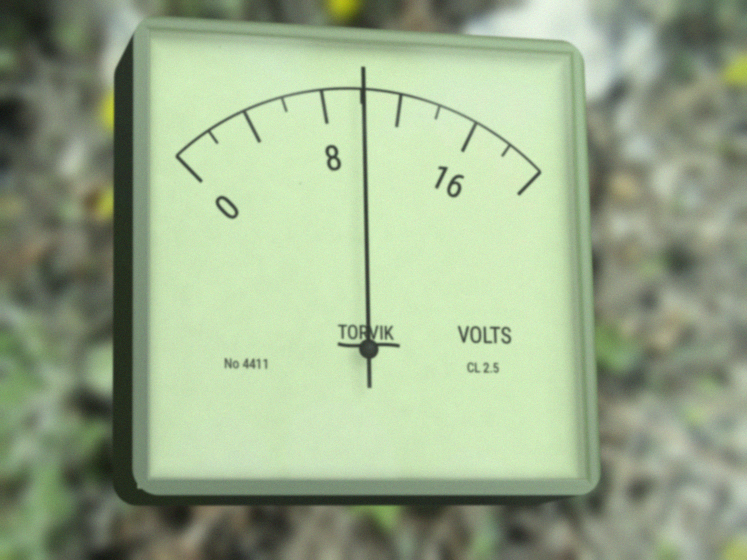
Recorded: 10 (V)
